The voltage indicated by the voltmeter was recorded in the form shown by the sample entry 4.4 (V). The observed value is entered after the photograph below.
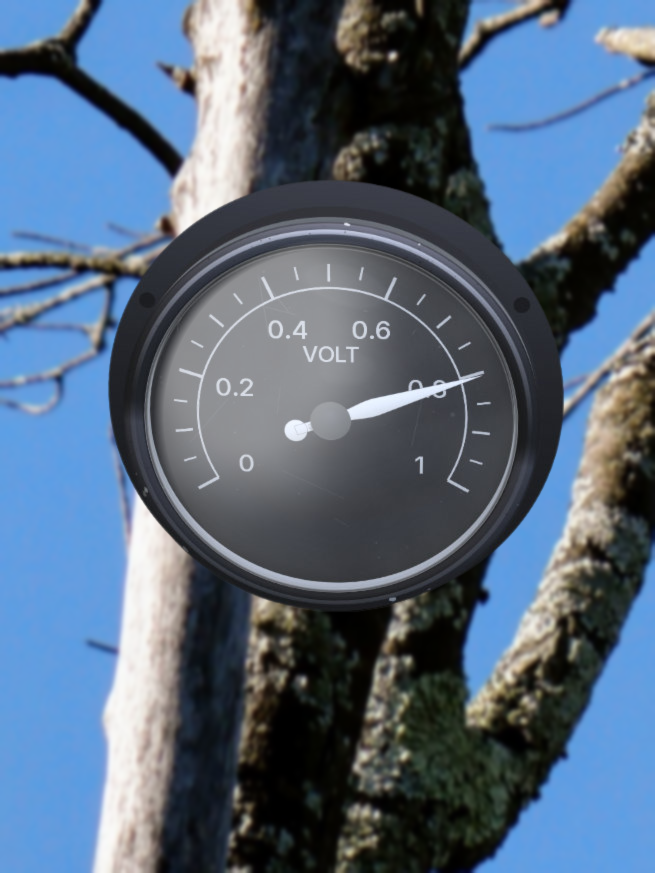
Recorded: 0.8 (V)
